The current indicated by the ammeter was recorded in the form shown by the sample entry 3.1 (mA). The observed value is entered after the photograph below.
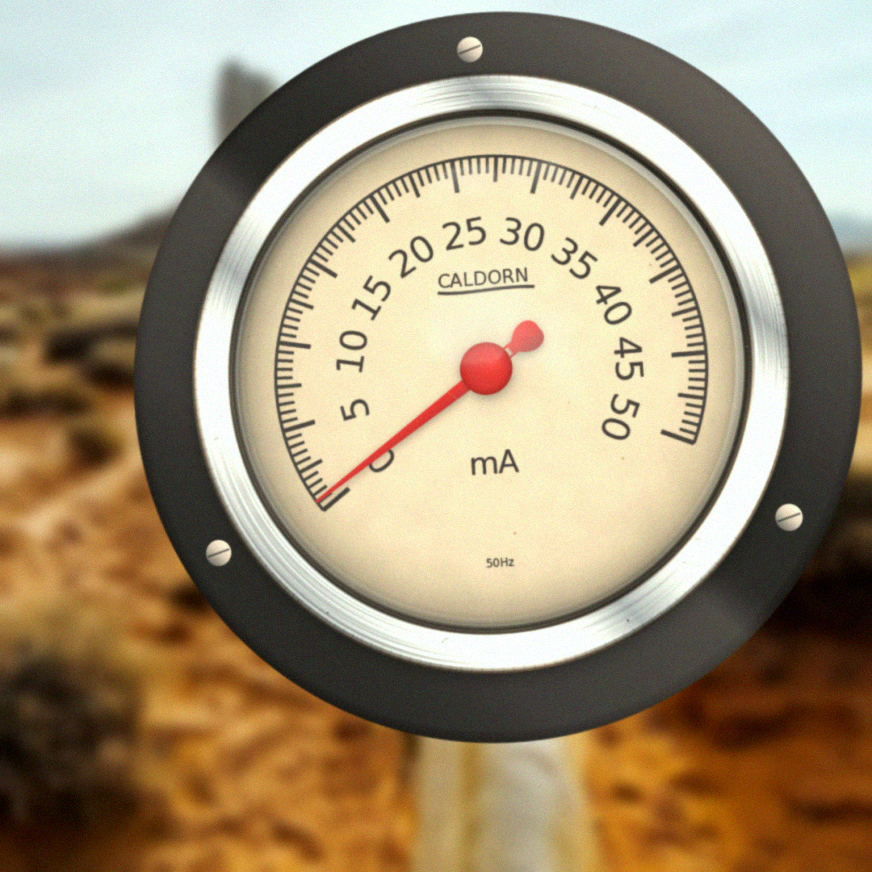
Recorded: 0.5 (mA)
